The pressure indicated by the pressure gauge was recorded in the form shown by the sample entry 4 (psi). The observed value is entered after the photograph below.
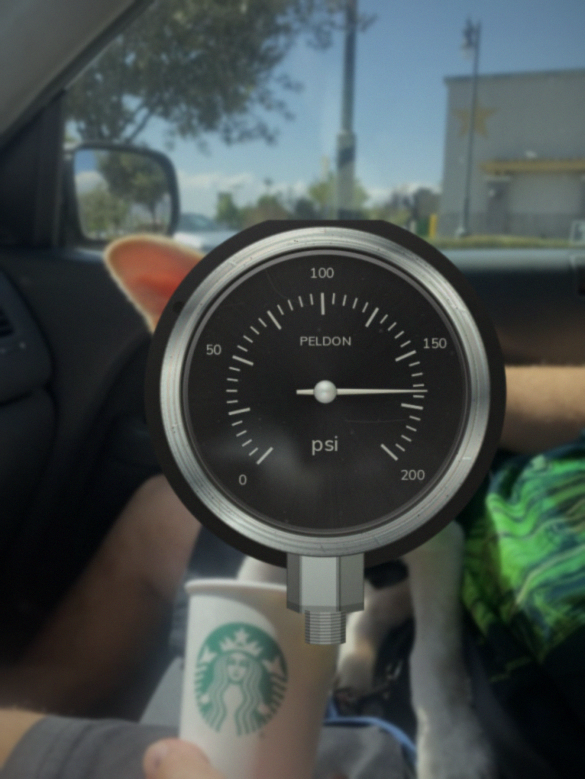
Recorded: 167.5 (psi)
